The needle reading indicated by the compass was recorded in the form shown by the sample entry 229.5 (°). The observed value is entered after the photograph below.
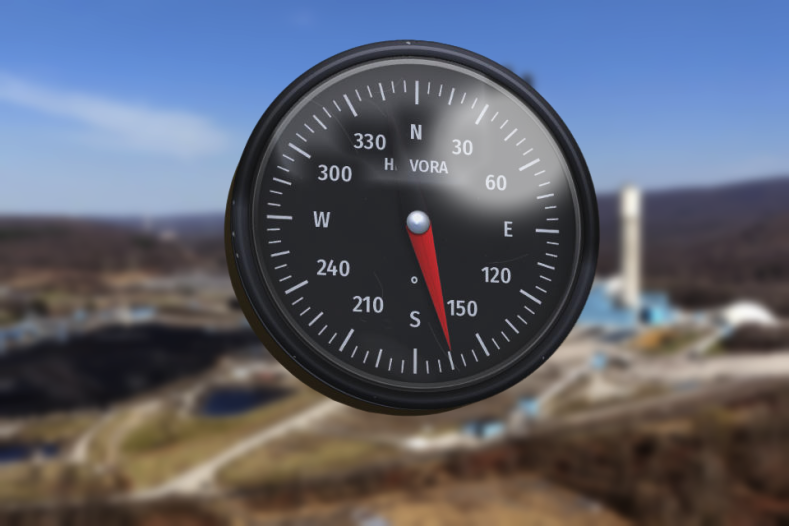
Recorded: 165 (°)
